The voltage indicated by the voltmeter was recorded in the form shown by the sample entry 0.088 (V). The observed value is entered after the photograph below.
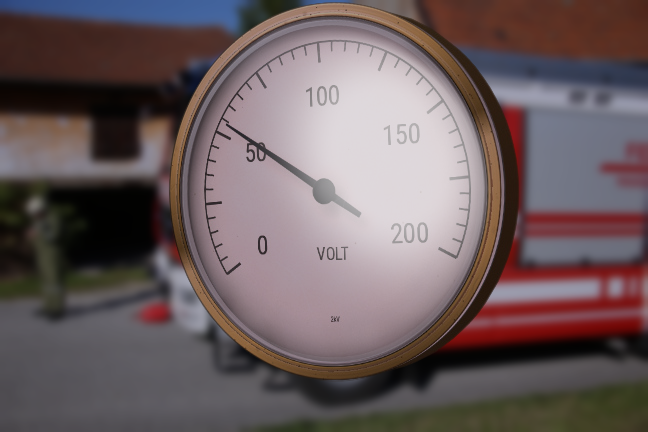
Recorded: 55 (V)
